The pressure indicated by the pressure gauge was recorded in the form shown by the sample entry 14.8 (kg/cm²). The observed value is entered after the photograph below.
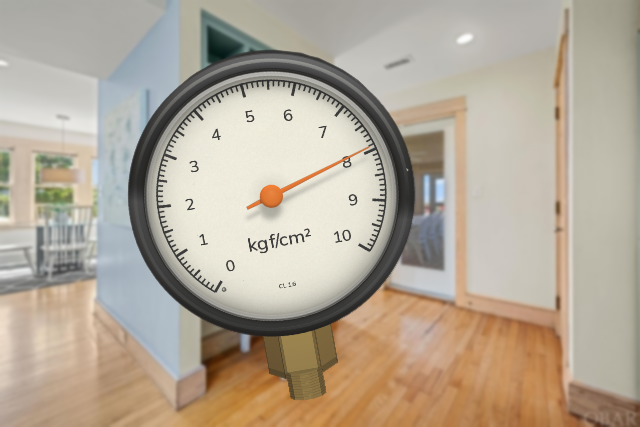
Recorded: 7.9 (kg/cm²)
